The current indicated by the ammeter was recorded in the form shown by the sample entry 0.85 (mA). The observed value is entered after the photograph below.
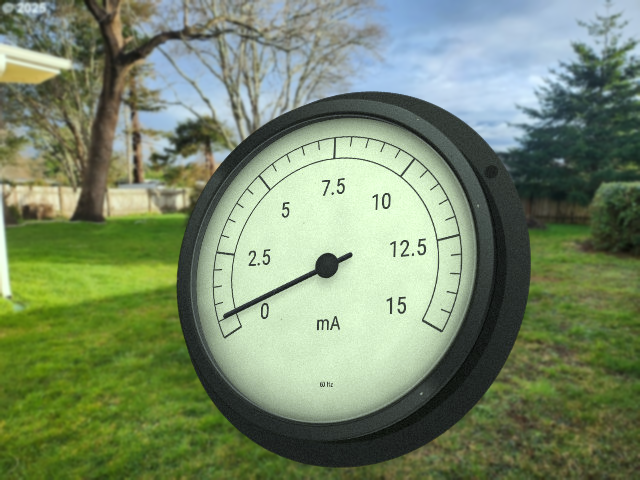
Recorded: 0.5 (mA)
